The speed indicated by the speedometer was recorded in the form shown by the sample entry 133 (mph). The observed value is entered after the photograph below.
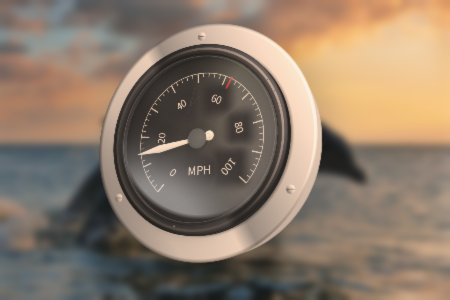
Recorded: 14 (mph)
